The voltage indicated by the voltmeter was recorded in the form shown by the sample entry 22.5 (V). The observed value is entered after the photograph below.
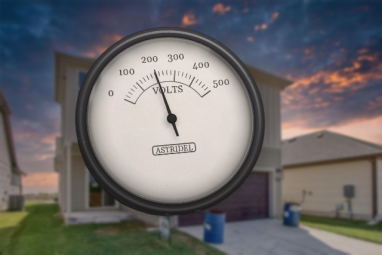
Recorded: 200 (V)
